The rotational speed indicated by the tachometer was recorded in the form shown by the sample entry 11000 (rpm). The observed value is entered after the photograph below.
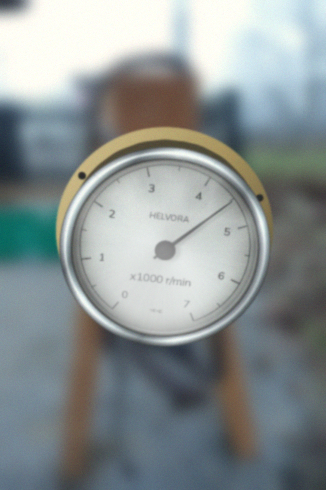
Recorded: 4500 (rpm)
